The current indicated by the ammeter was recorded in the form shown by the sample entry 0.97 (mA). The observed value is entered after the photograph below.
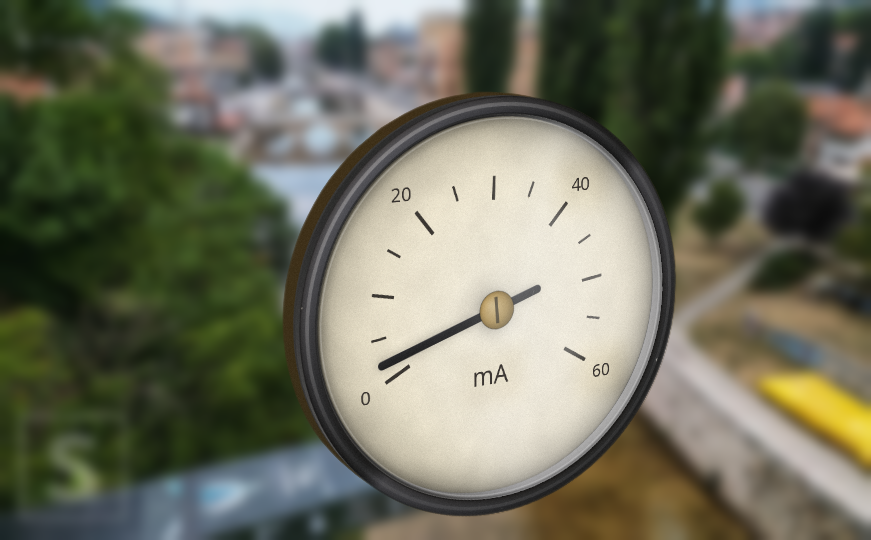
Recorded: 2.5 (mA)
